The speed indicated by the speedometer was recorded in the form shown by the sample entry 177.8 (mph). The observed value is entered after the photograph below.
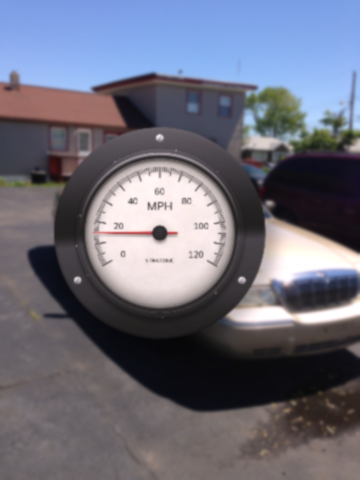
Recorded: 15 (mph)
